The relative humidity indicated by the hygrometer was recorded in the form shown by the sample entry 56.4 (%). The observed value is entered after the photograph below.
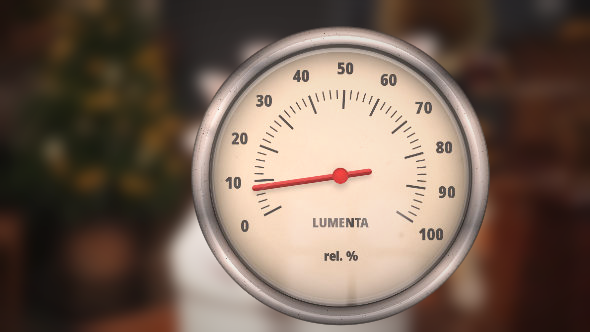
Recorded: 8 (%)
